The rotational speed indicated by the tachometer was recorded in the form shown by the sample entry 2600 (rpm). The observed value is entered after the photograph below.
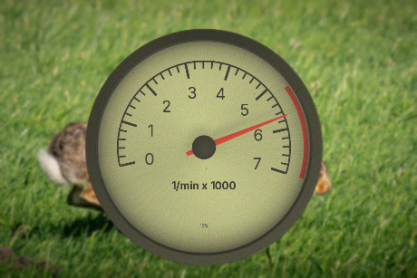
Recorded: 5700 (rpm)
